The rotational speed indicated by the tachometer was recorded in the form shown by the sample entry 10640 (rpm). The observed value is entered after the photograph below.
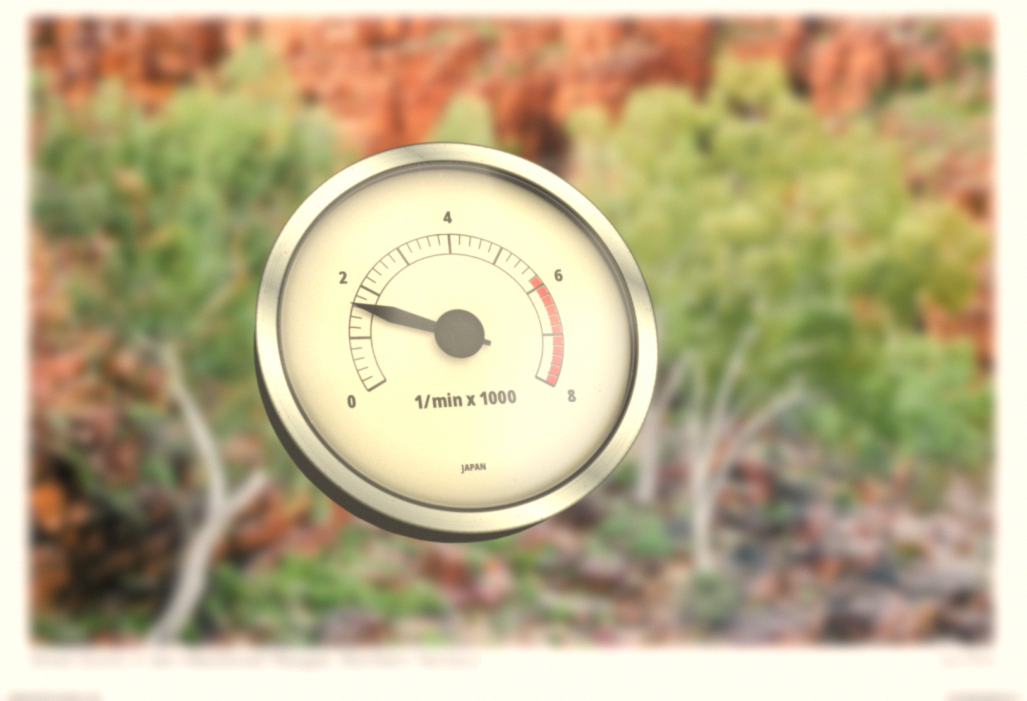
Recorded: 1600 (rpm)
